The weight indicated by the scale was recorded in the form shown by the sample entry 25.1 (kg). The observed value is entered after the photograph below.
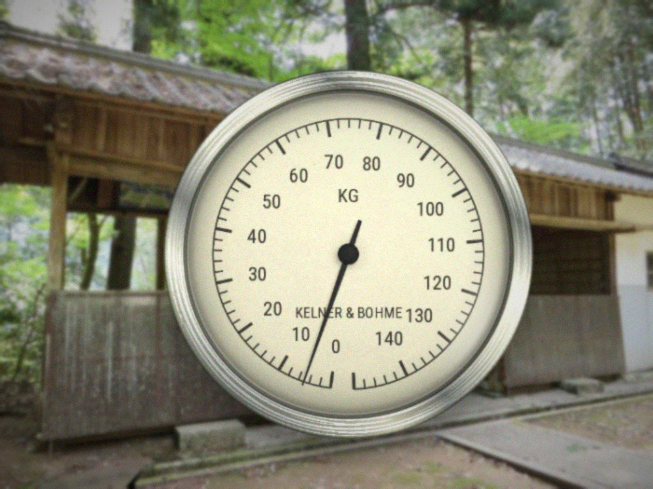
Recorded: 5 (kg)
